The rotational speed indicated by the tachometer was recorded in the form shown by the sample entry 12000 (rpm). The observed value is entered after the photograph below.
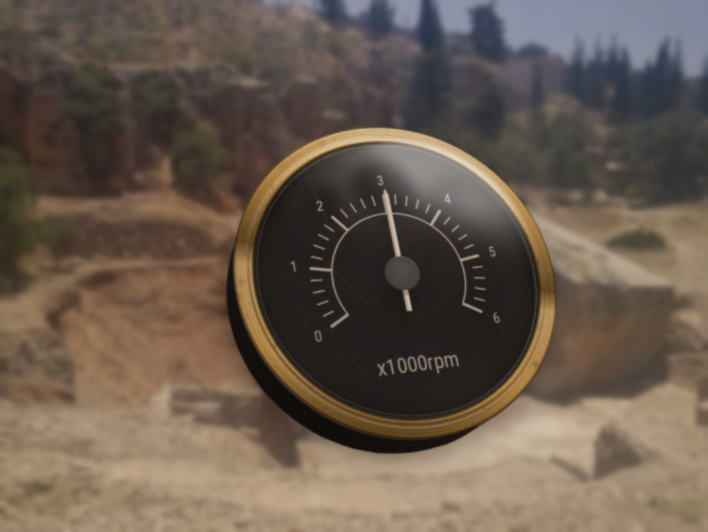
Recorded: 3000 (rpm)
